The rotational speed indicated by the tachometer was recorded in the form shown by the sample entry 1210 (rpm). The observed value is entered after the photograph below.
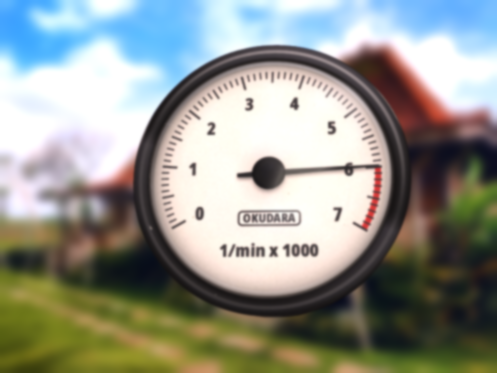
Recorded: 6000 (rpm)
